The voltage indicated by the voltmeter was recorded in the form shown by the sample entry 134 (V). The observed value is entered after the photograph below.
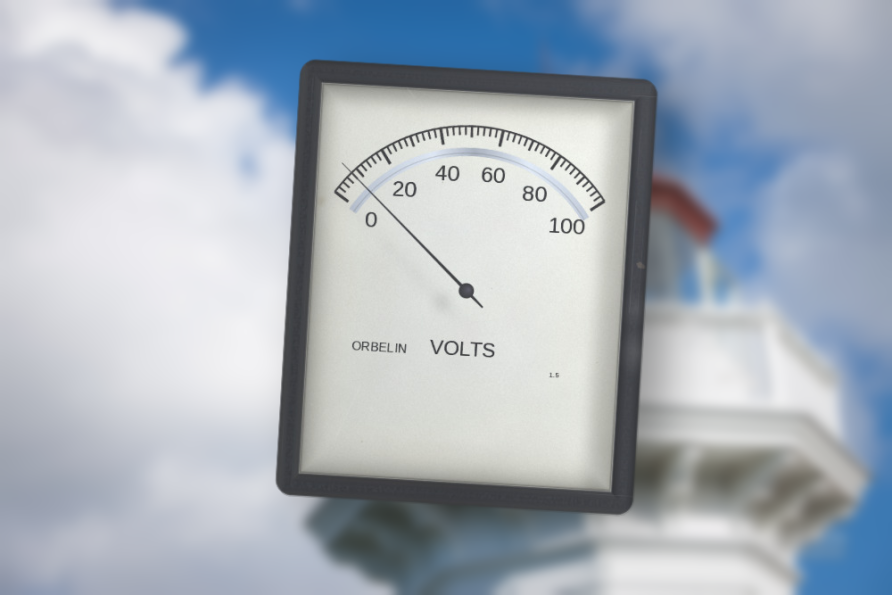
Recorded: 8 (V)
